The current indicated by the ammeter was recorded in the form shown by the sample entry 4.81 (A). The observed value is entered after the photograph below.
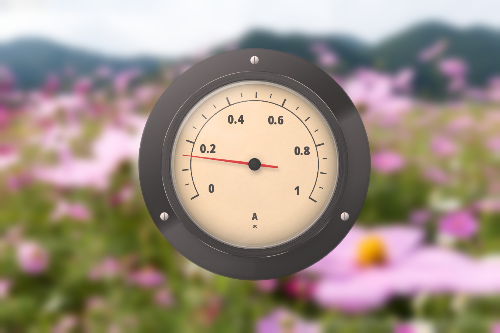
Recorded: 0.15 (A)
